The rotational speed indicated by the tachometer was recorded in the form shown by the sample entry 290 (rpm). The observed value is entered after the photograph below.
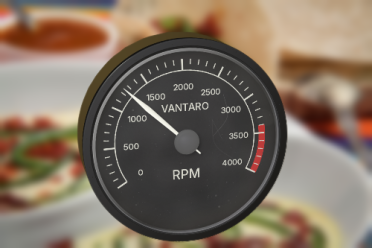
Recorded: 1250 (rpm)
